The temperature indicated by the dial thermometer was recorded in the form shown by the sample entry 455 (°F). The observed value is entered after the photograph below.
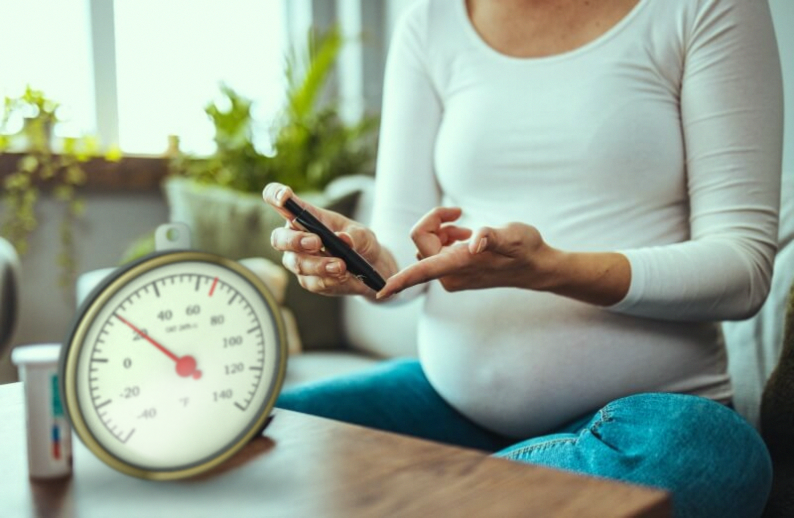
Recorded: 20 (°F)
